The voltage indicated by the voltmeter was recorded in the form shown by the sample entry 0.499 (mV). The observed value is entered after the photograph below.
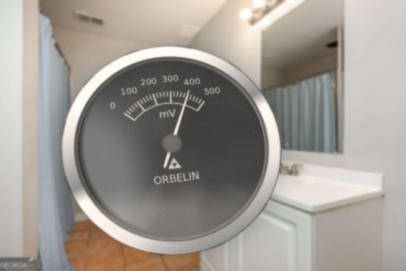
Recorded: 400 (mV)
